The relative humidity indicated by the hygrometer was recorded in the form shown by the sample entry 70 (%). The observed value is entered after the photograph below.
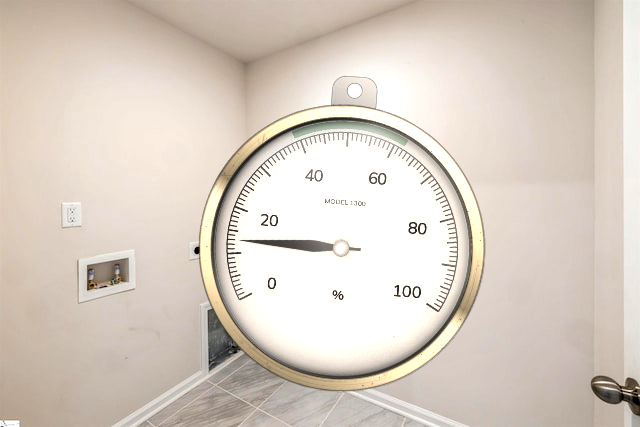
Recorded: 13 (%)
